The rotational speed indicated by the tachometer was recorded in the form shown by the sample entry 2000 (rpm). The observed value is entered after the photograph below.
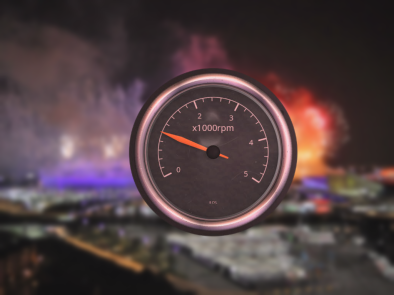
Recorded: 1000 (rpm)
